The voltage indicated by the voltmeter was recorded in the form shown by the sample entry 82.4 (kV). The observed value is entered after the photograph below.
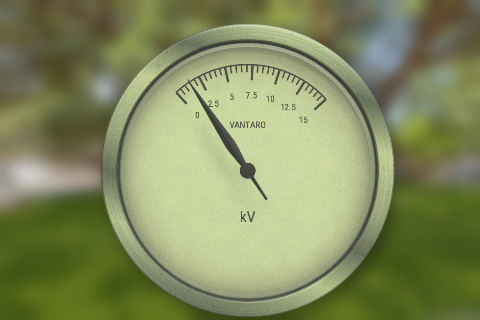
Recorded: 1.5 (kV)
